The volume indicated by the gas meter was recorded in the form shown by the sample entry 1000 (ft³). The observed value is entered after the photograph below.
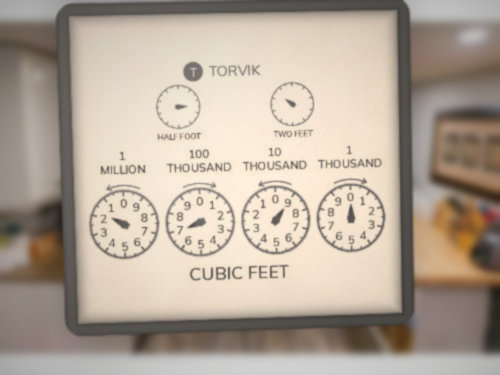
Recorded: 169000 (ft³)
